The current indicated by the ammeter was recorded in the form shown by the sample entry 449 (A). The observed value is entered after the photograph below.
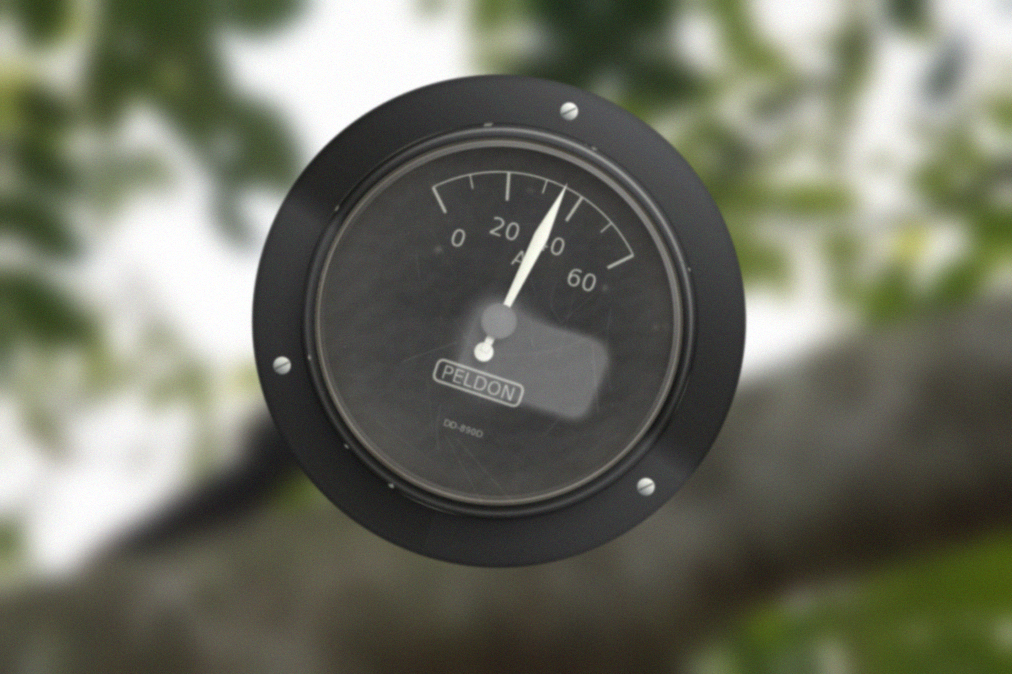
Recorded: 35 (A)
